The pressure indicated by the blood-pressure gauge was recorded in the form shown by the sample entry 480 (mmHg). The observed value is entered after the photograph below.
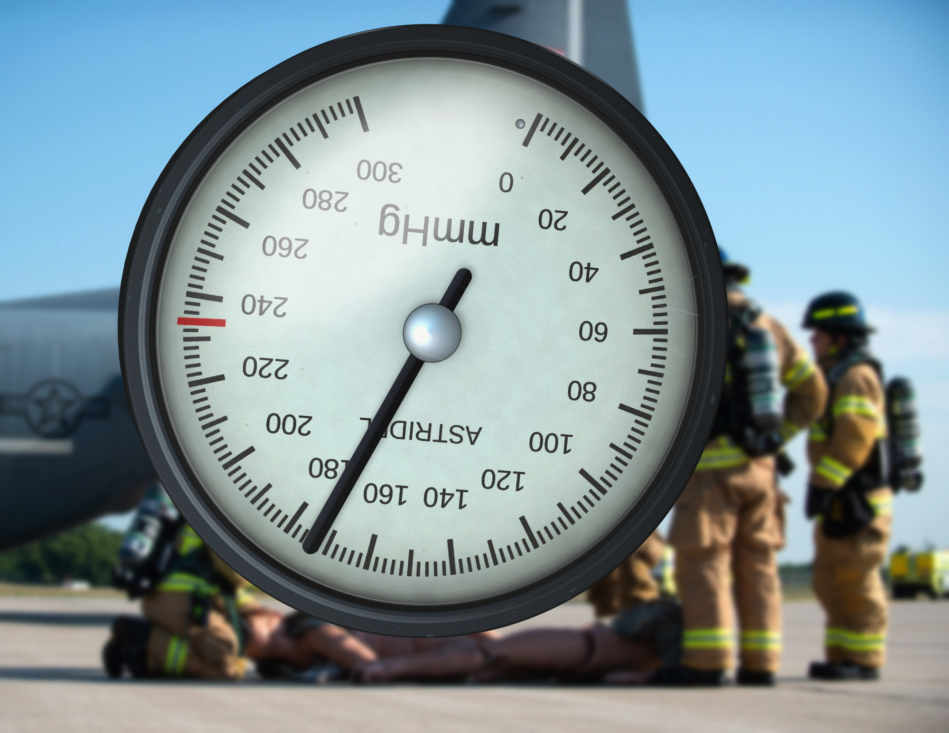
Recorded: 174 (mmHg)
